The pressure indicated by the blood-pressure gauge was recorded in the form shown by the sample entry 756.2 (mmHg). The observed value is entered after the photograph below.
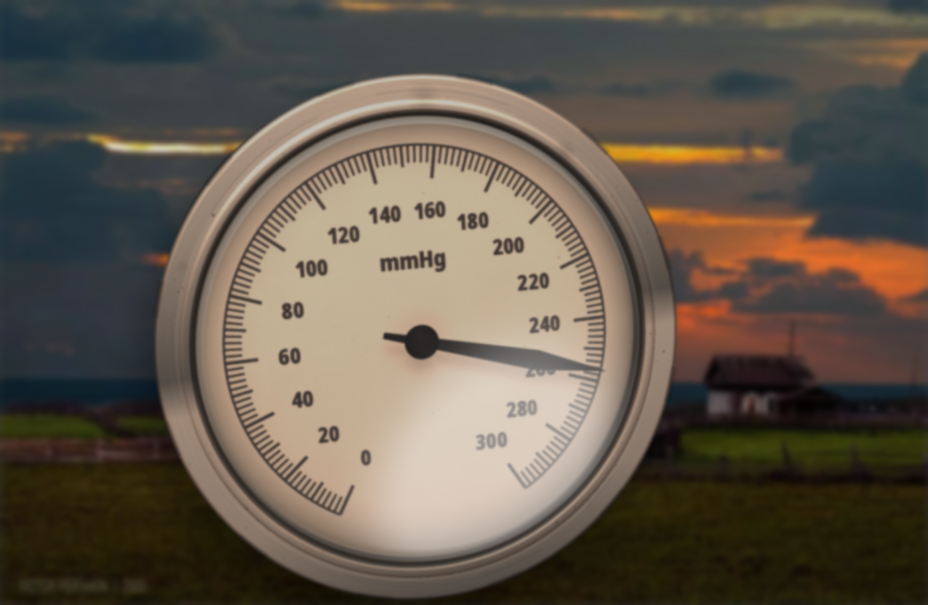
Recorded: 256 (mmHg)
